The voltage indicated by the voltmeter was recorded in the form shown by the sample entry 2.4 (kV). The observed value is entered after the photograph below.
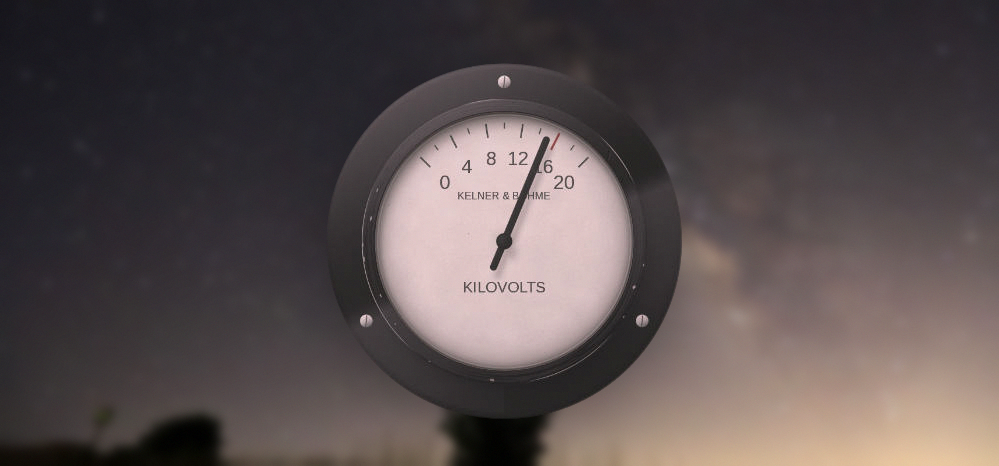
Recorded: 15 (kV)
